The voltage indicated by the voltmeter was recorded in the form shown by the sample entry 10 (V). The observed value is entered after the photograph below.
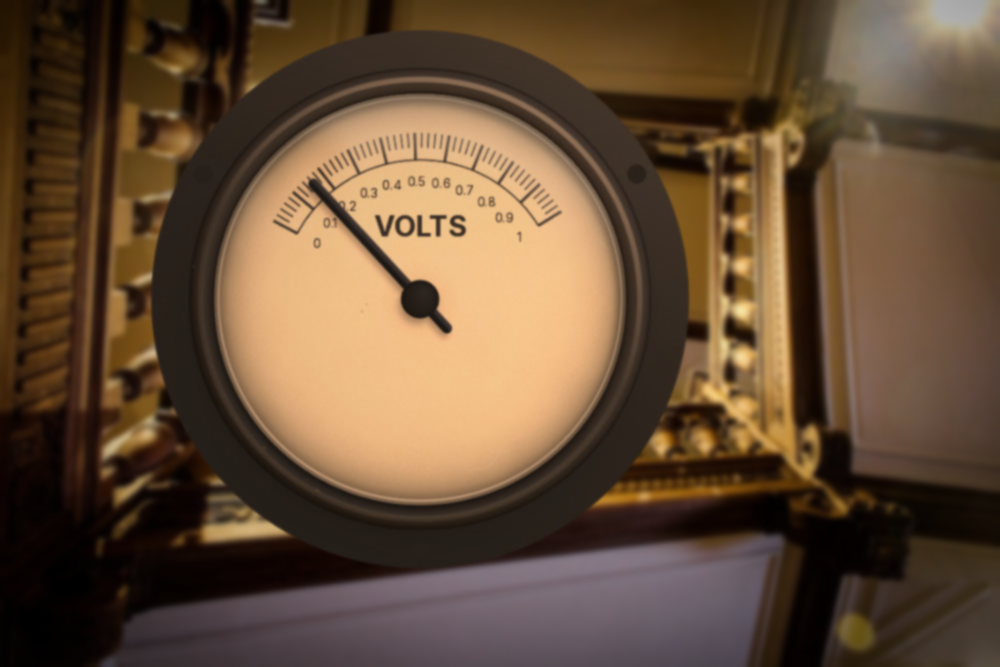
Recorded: 0.16 (V)
